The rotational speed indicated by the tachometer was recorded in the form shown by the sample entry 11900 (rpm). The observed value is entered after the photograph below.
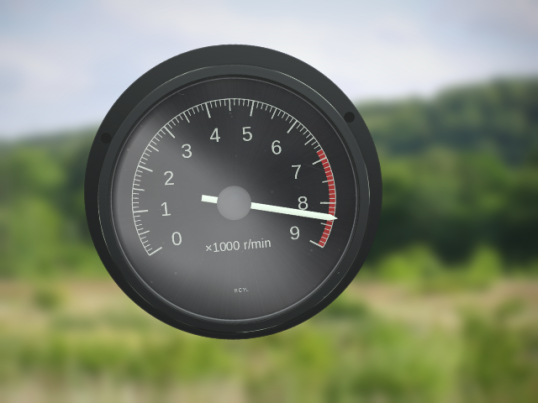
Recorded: 8300 (rpm)
